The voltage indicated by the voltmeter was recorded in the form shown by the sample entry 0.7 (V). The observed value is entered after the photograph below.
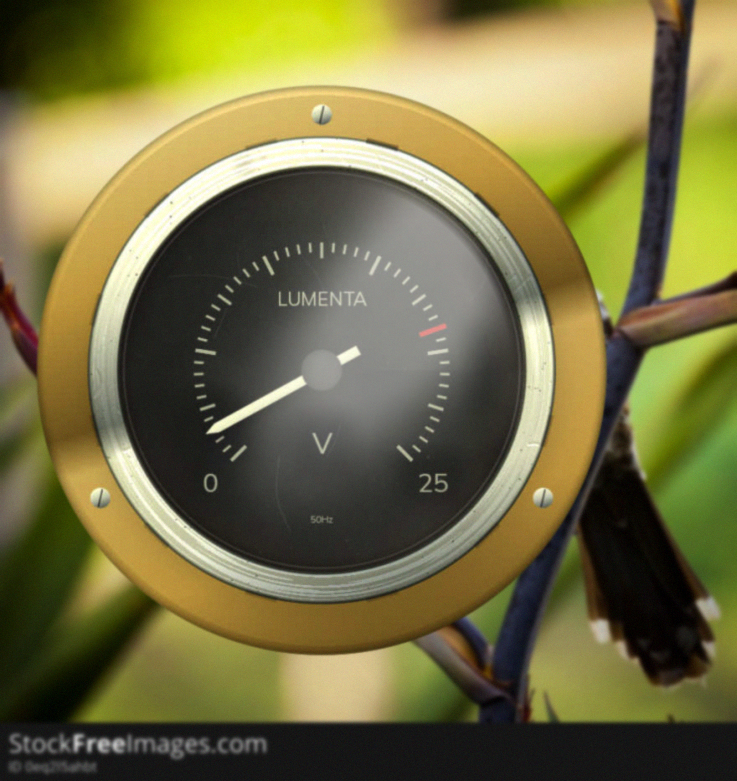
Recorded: 1.5 (V)
